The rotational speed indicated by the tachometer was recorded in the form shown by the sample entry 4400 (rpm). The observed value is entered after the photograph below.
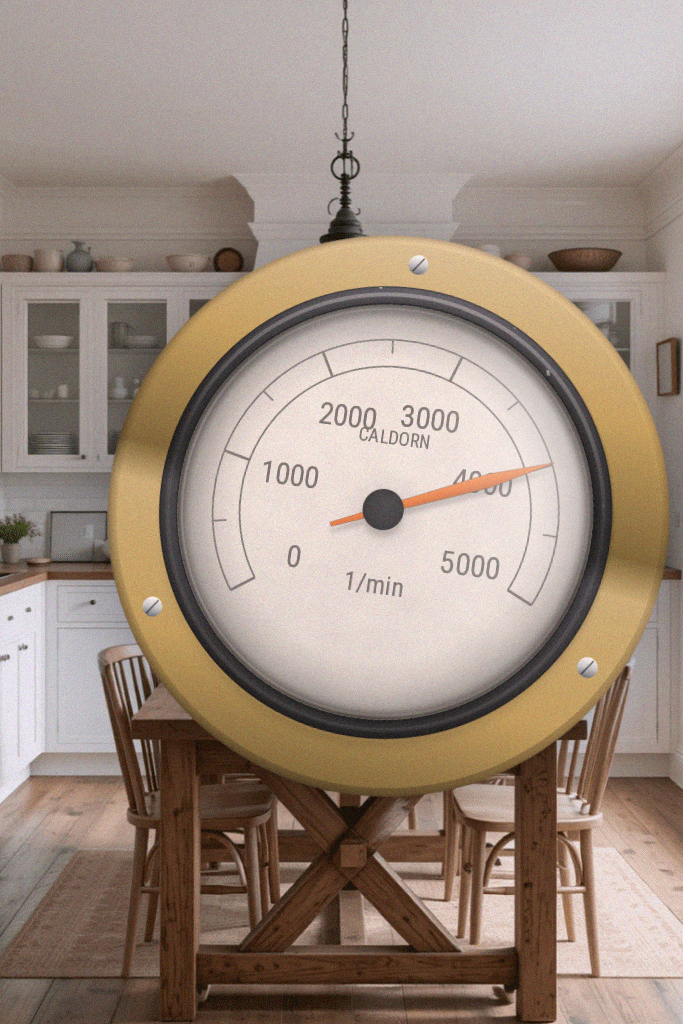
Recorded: 4000 (rpm)
